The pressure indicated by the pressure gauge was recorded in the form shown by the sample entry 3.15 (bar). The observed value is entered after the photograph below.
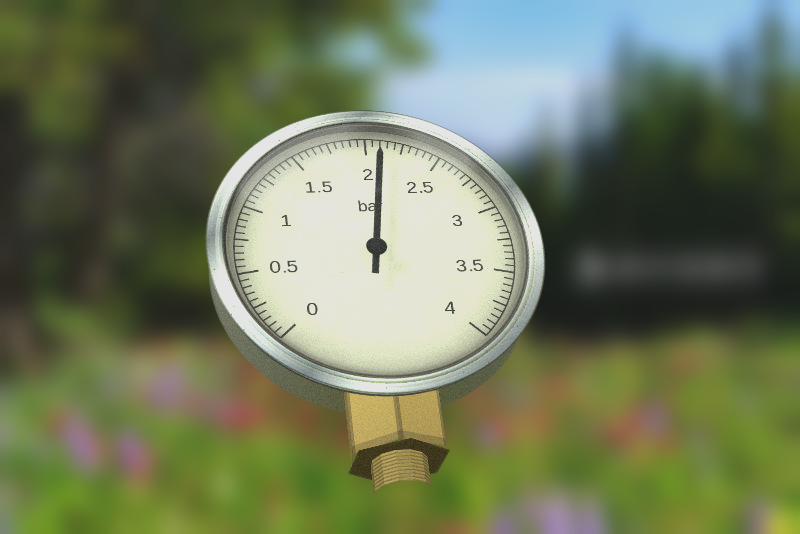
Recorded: 2.1 (bar)
